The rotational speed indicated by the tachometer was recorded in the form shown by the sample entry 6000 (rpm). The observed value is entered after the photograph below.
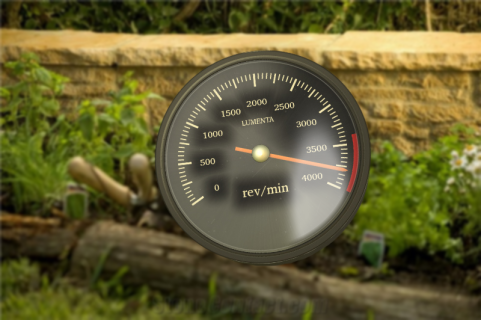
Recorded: 3800 (rpm)
